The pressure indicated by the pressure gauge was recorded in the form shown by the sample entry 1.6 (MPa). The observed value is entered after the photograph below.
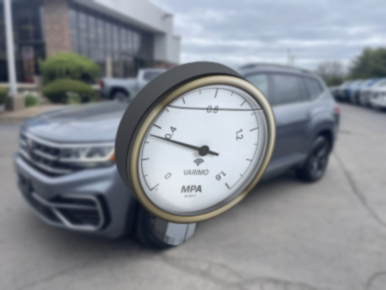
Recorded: 0.35 (MPa)
